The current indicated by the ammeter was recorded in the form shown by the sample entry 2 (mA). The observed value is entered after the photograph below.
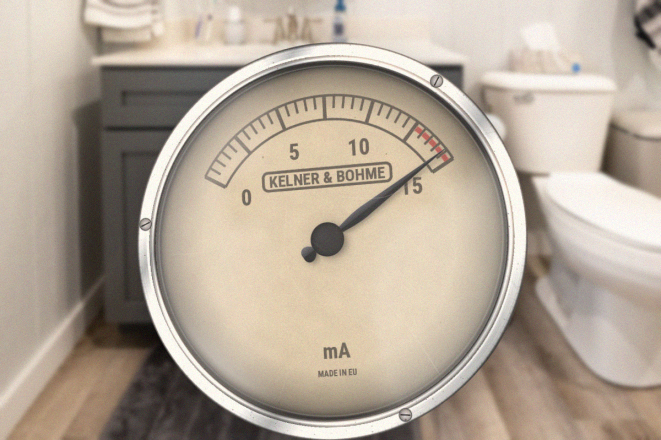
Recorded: 14.5 (mA)
